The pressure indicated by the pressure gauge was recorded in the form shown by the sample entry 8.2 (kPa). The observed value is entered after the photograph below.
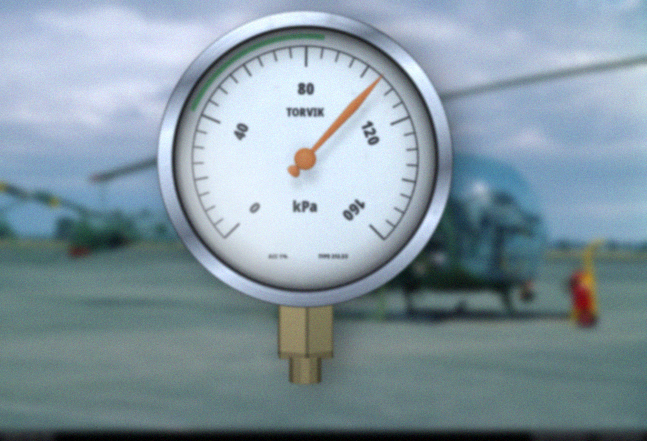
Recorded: 105 (kPa)
